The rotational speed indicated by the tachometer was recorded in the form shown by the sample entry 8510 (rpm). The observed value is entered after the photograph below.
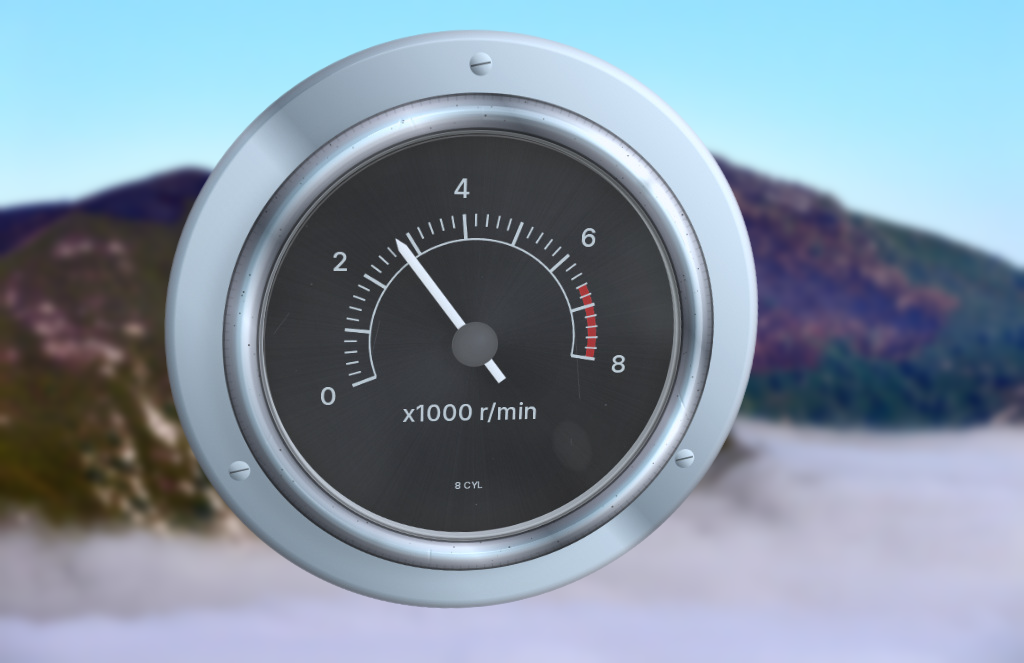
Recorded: 2800 (rpm)
